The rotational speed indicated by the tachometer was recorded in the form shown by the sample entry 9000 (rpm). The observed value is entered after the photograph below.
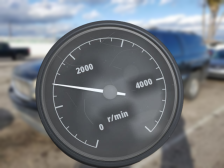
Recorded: 1400 (rpm)
